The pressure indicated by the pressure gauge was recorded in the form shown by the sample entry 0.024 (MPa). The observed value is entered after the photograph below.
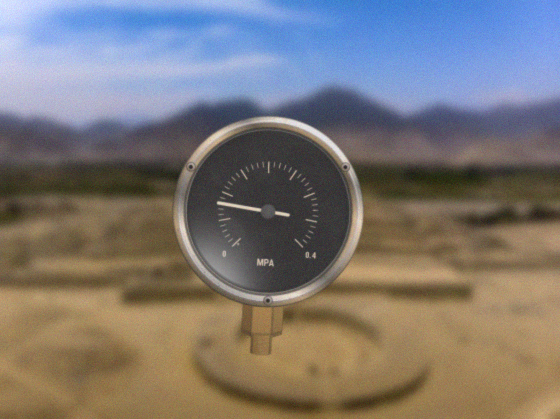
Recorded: 0.08 (MPa)
